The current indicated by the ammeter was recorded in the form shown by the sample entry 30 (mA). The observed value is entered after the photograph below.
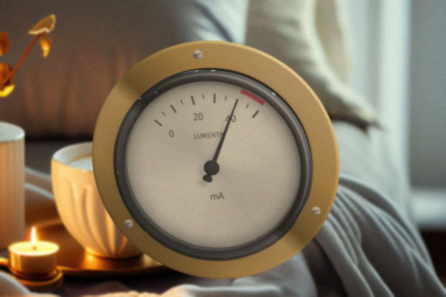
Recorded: 40 (mA)
